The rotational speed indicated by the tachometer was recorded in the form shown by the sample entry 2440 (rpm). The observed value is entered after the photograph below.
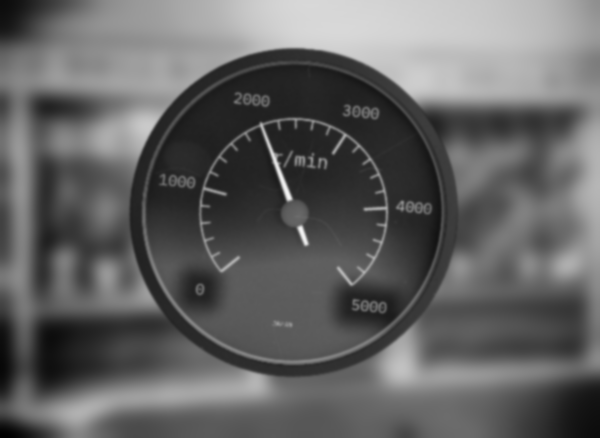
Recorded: 2000 (rpm)
